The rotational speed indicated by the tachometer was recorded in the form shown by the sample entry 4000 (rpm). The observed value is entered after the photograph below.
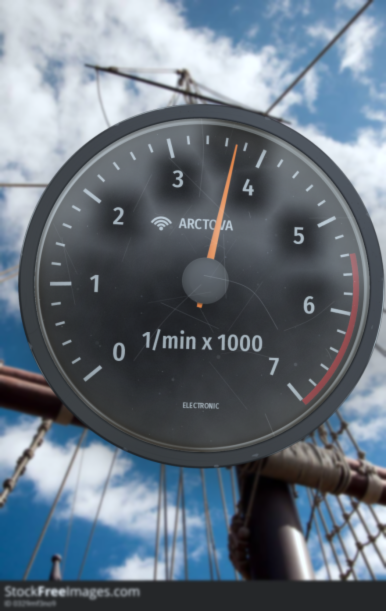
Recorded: 3700 (rpm)
